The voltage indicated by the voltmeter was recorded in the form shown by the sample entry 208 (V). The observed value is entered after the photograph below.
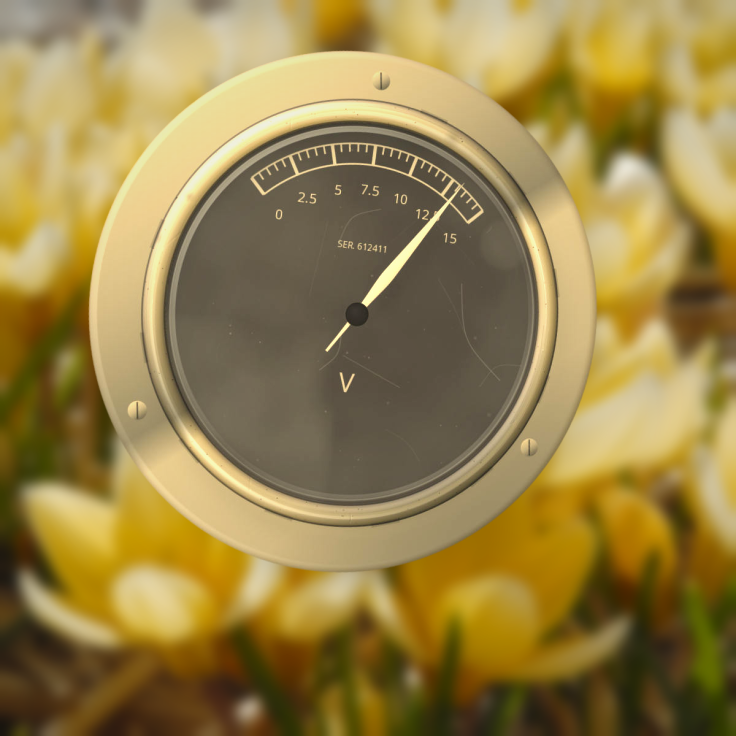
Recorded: 13 (V)
